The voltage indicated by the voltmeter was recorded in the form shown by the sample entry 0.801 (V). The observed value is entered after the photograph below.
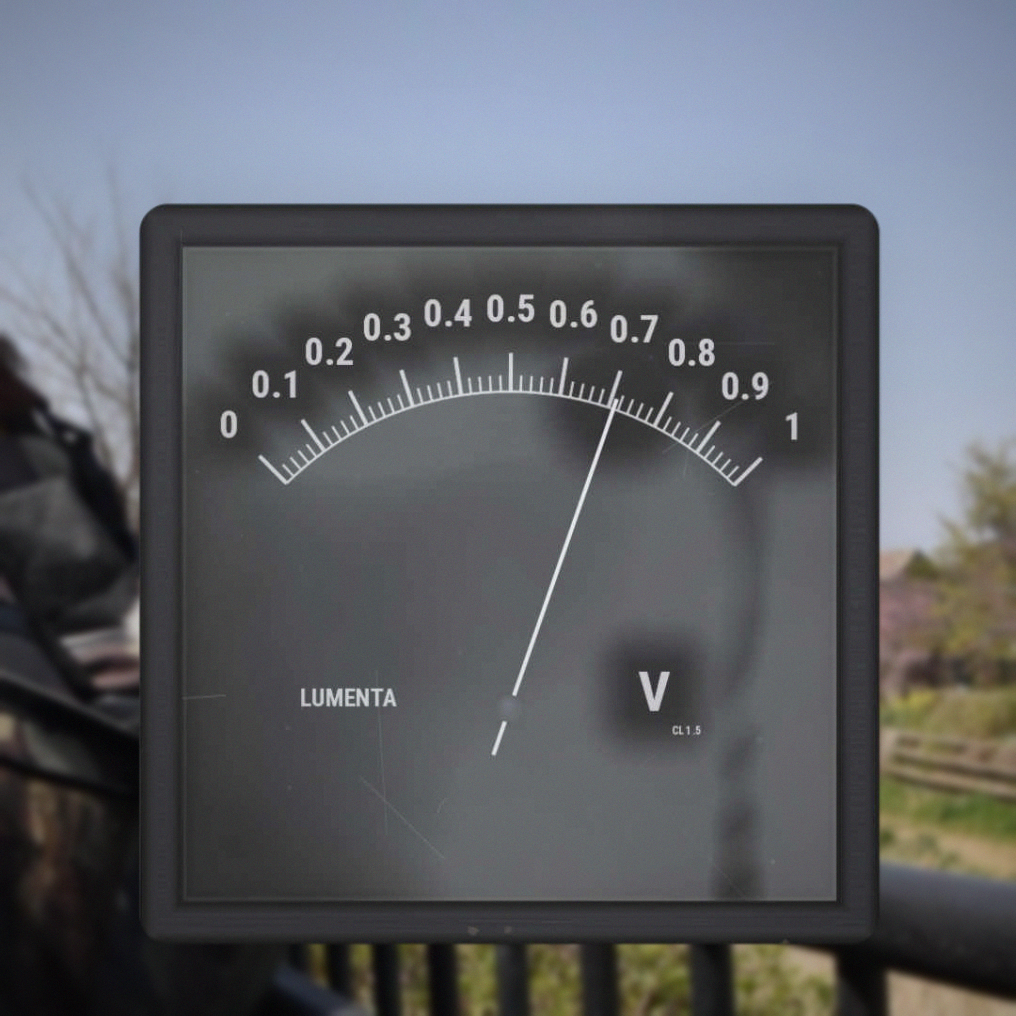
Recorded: 0.71 (V)
